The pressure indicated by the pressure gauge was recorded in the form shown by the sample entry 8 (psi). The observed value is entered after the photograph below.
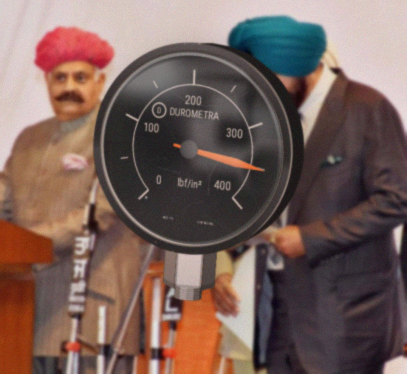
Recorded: 350 (psi)
